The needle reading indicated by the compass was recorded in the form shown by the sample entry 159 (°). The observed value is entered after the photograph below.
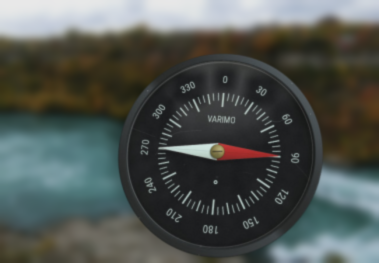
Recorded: 90 (°)
